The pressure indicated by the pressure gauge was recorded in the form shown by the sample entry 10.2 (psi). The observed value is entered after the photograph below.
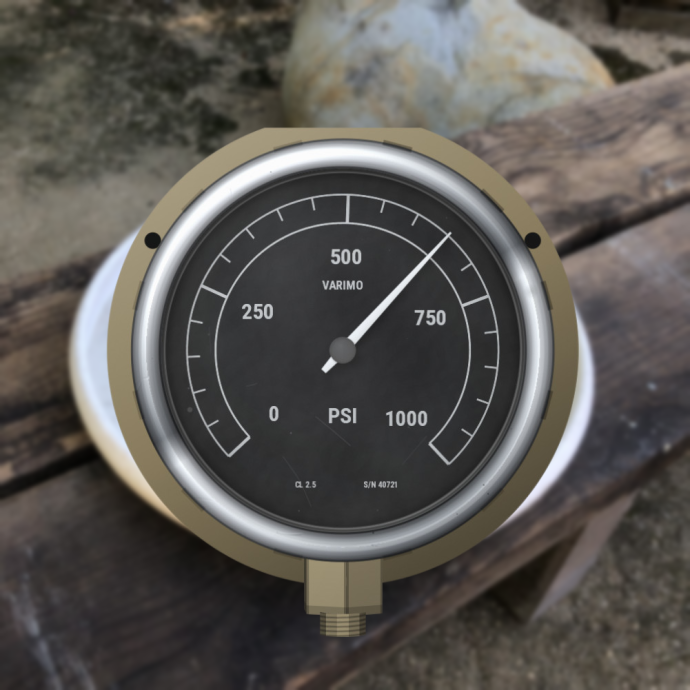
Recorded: 650 (psi)
